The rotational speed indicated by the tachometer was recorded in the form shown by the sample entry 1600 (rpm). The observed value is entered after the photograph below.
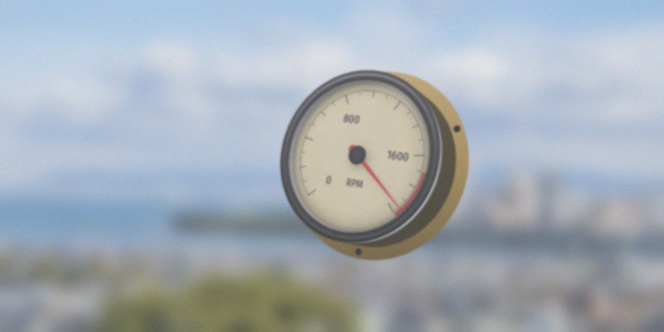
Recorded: 1950 (rpm)
